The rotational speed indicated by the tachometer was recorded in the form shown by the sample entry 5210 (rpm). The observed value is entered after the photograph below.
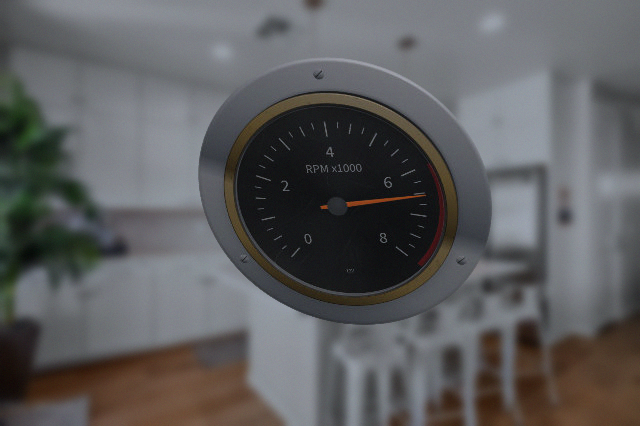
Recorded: 6500 (rpm)
